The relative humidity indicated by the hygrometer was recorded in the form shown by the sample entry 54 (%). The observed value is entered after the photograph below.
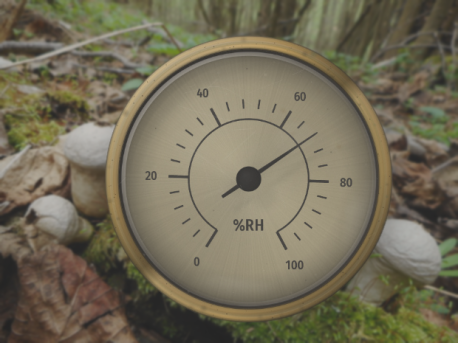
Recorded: 68 (%)
